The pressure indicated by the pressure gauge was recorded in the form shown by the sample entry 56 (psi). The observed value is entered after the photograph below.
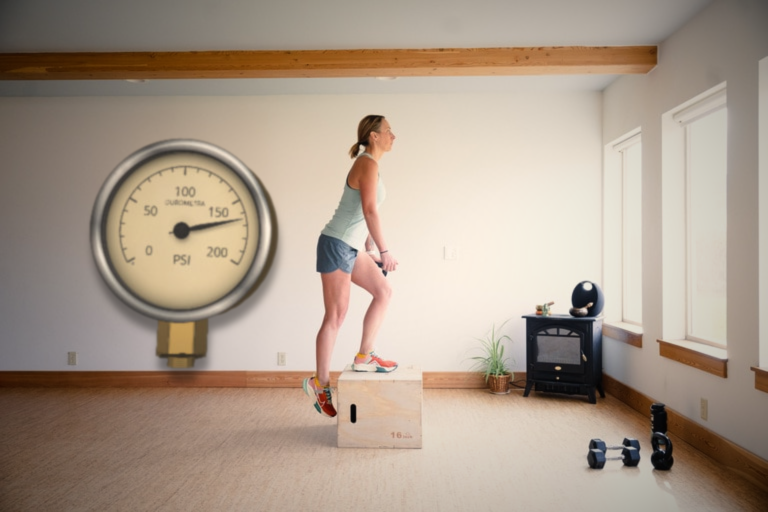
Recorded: 165 (psi)
